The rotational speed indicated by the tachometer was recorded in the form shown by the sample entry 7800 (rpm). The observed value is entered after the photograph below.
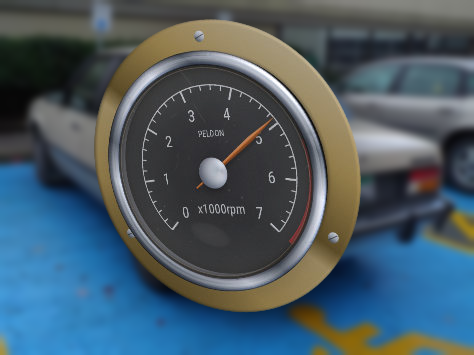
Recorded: 4900 (rpm)
